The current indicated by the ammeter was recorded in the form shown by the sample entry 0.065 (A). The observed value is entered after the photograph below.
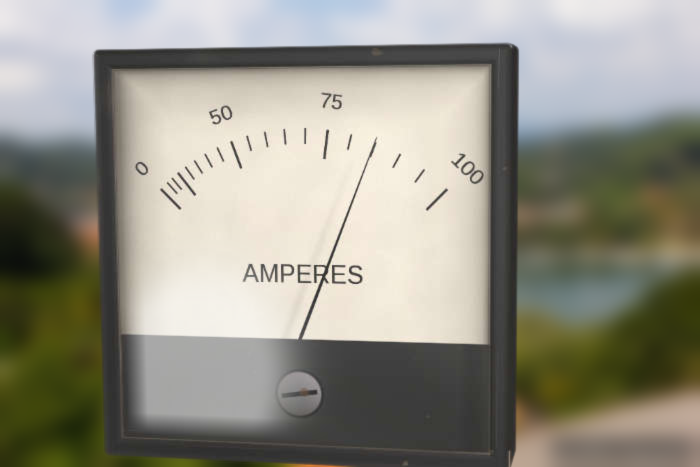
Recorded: 85 (A)
